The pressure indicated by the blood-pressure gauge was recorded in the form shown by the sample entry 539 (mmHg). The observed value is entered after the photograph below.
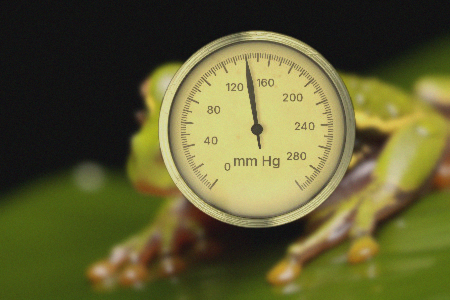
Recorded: 140 (mmHg)
